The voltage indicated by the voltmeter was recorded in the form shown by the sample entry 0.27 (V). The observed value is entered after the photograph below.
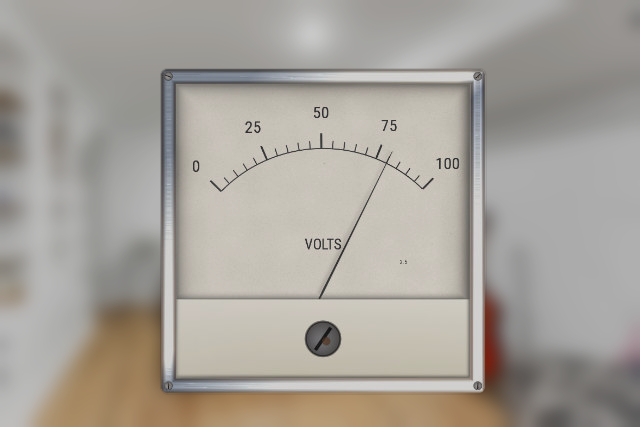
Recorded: 80 (V)
